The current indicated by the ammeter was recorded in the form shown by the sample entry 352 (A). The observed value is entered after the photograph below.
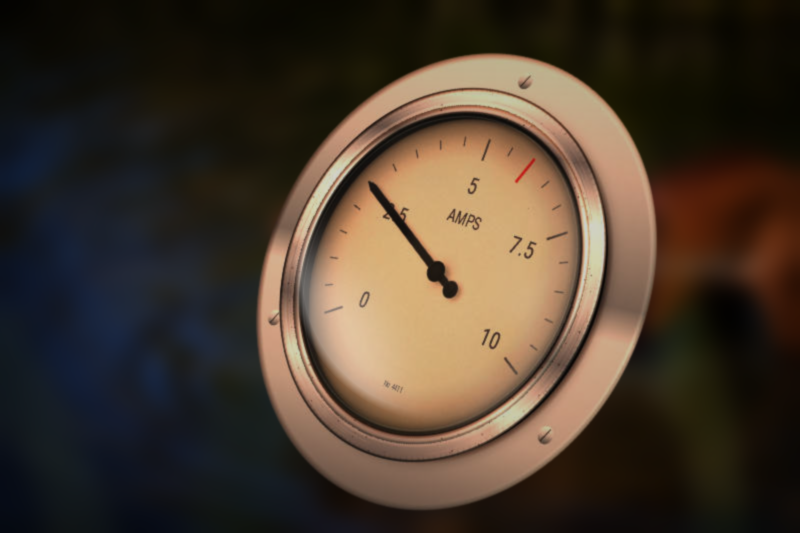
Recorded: 2.5 (A)
